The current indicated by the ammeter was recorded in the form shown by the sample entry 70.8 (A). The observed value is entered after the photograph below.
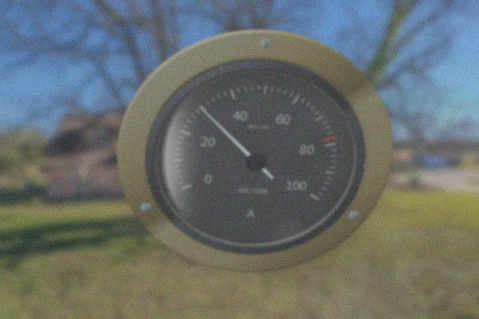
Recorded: 30 (A)
